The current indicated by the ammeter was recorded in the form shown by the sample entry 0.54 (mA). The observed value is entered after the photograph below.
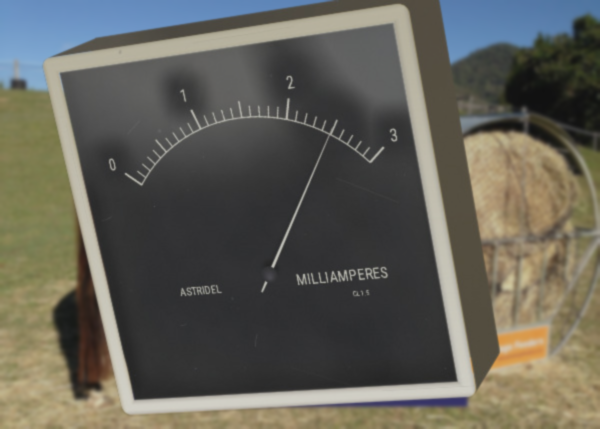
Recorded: 2.5 (mA)
